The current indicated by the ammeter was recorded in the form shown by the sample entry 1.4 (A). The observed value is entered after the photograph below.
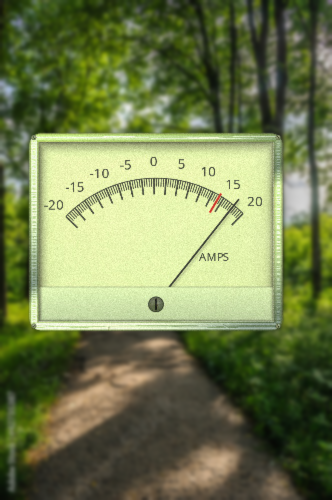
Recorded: 17.5 (A)
